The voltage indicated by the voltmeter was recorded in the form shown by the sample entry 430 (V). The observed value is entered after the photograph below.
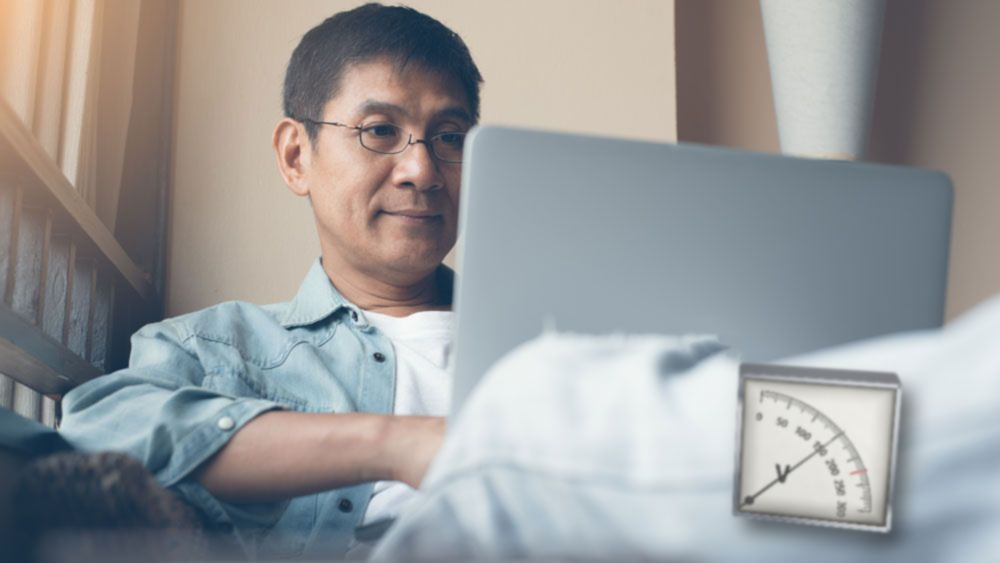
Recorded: 150 (V)
